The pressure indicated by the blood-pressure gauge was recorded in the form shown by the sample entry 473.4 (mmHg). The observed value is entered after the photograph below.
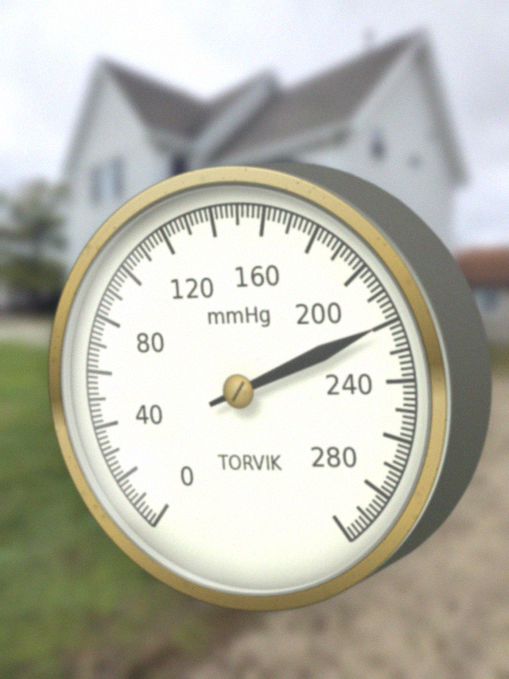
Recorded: 220 (mmHg)
